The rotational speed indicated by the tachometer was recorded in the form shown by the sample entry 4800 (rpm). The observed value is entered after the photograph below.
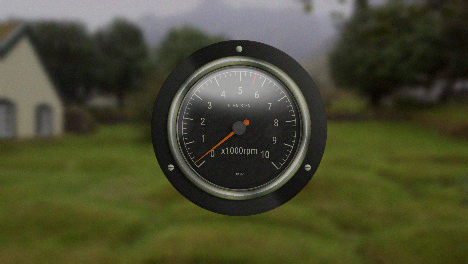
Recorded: 200 (rpm)
